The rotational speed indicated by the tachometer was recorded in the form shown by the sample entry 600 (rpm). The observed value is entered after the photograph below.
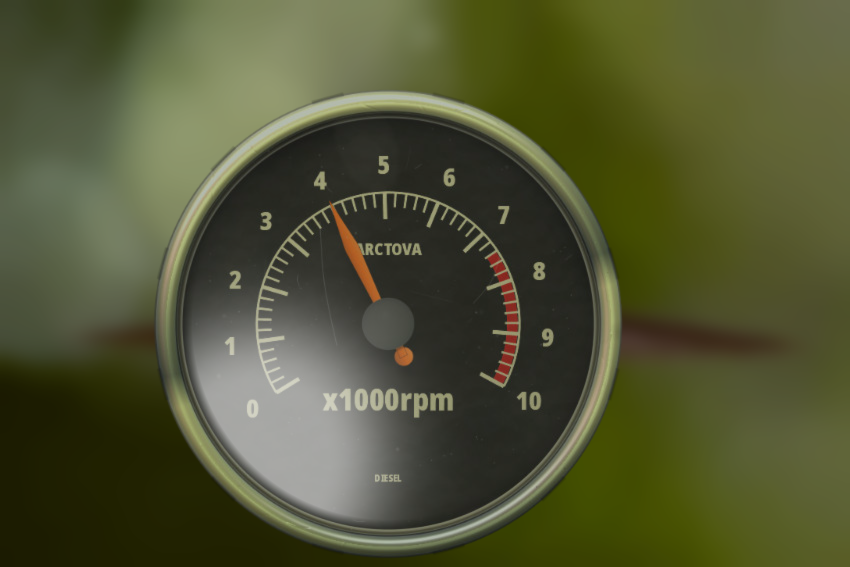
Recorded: 4000 (rpm)
